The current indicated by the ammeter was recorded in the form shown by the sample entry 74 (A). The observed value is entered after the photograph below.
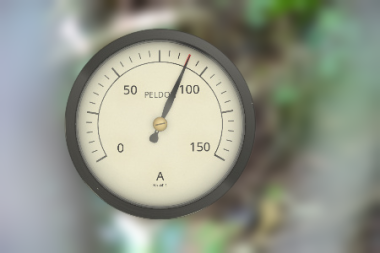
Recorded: 90 (A)
